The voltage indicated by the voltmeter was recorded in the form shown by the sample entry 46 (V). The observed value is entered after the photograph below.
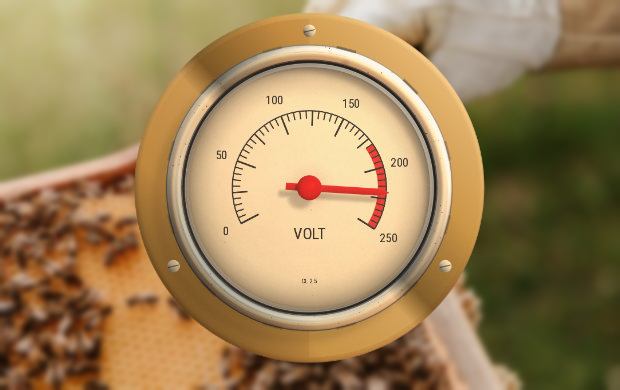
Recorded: 220 (V)
